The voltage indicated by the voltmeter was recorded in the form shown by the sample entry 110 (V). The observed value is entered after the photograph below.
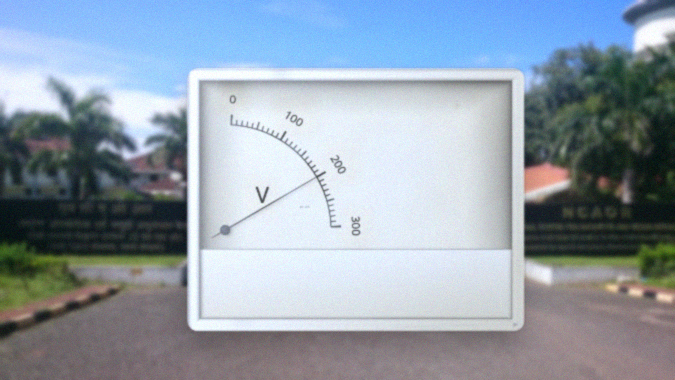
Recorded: 200 (V)
